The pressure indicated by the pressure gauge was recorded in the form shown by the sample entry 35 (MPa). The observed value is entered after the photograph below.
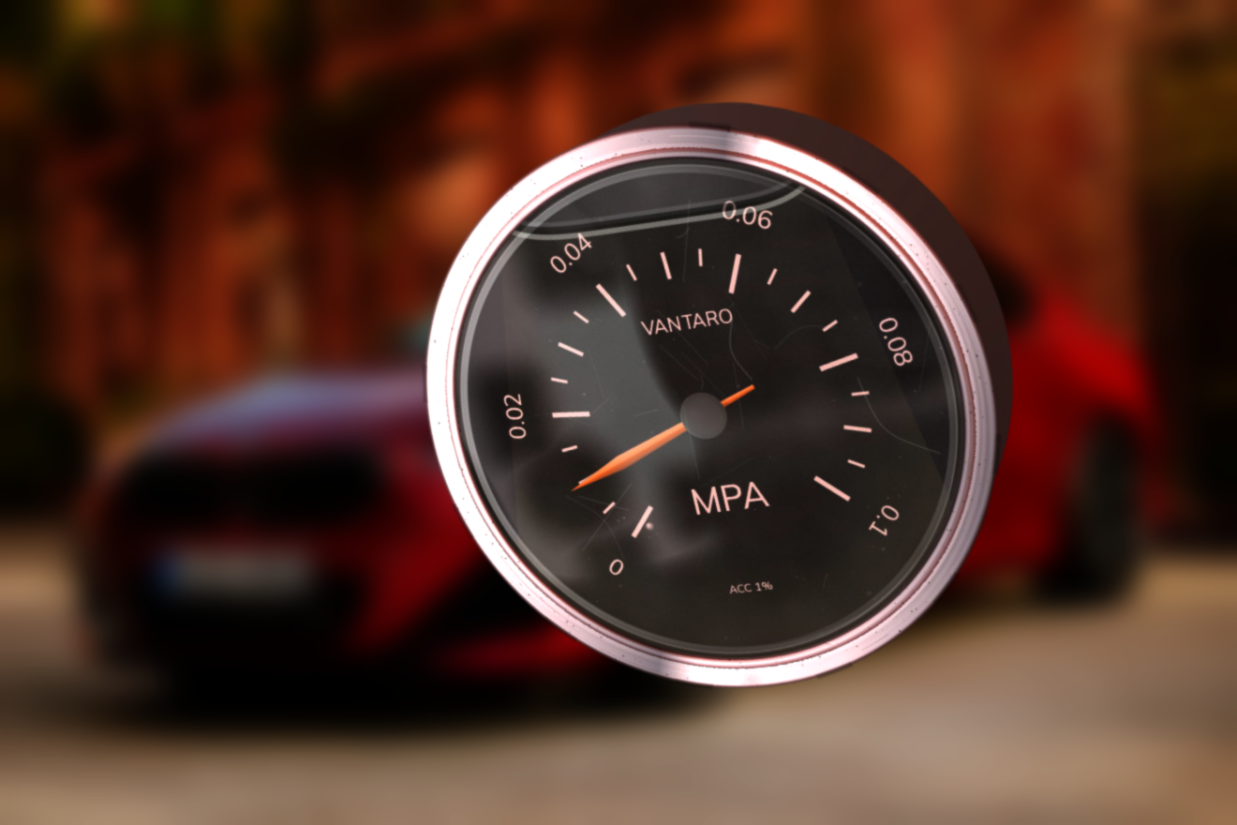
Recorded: 0.01 (MPa)
